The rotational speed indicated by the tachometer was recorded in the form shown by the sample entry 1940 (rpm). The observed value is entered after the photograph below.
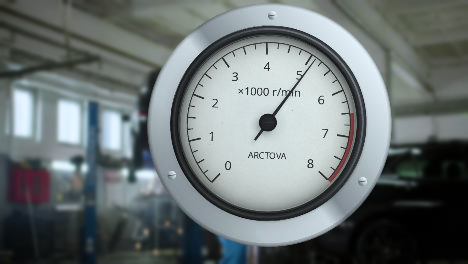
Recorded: 5125 (rpm)
